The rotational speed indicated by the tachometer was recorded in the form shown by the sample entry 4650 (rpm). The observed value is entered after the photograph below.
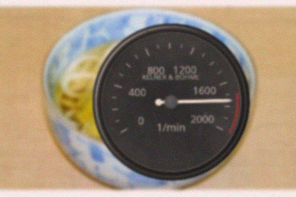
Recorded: 1750 (rpm)
